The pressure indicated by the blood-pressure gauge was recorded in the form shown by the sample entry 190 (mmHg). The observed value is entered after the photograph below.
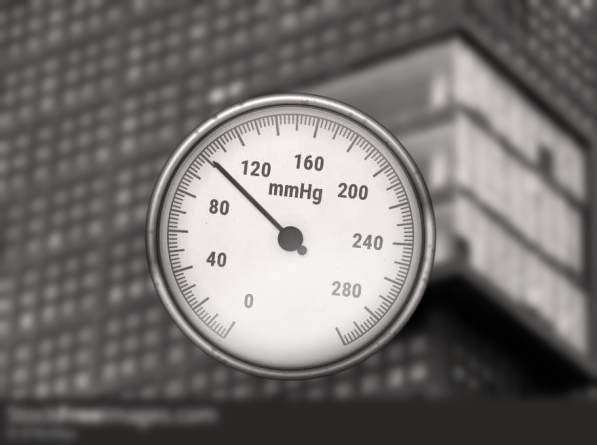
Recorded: 102 (mmHg)
